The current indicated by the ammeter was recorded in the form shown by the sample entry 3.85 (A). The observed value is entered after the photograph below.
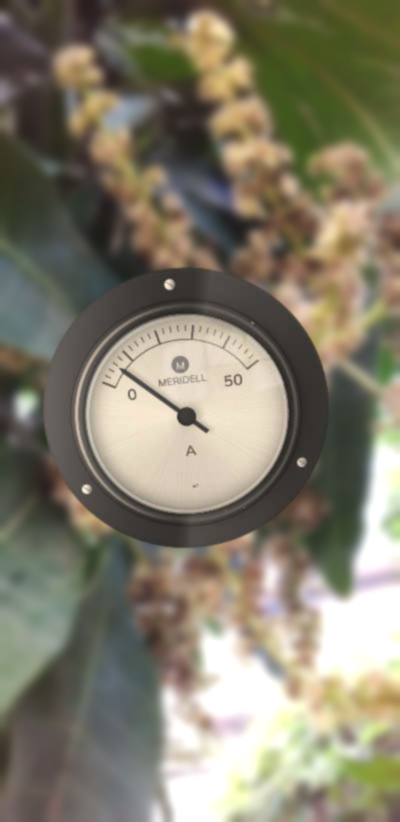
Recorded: 6 (A)
